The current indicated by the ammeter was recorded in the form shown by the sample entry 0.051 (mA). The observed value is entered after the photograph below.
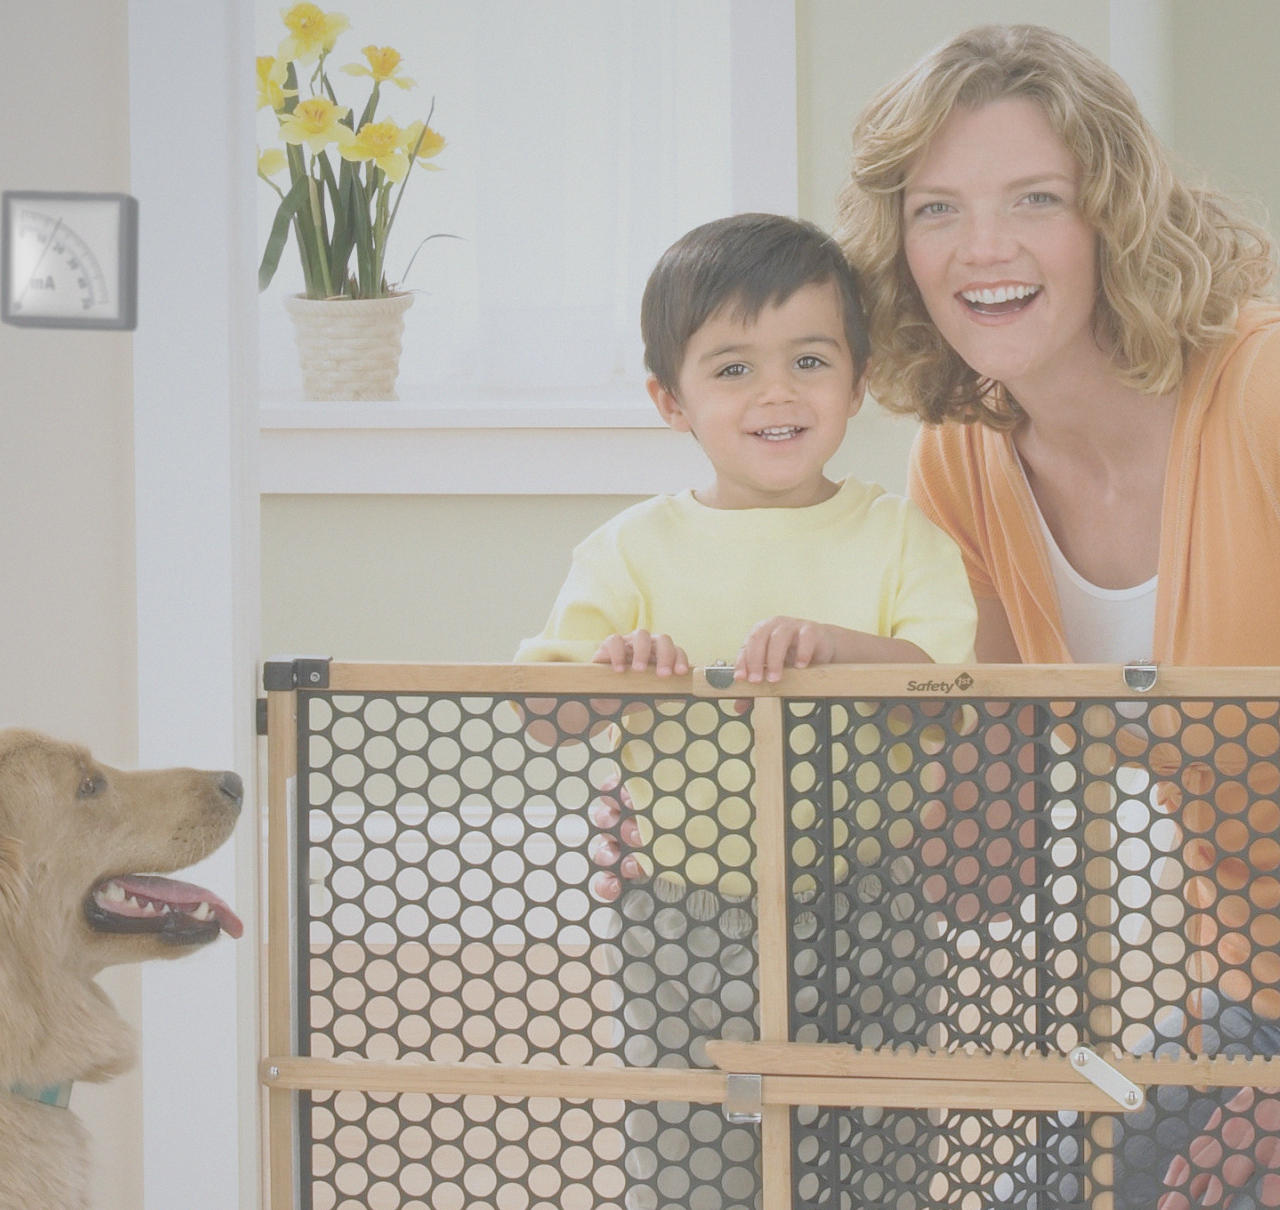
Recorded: 15 (mA)
